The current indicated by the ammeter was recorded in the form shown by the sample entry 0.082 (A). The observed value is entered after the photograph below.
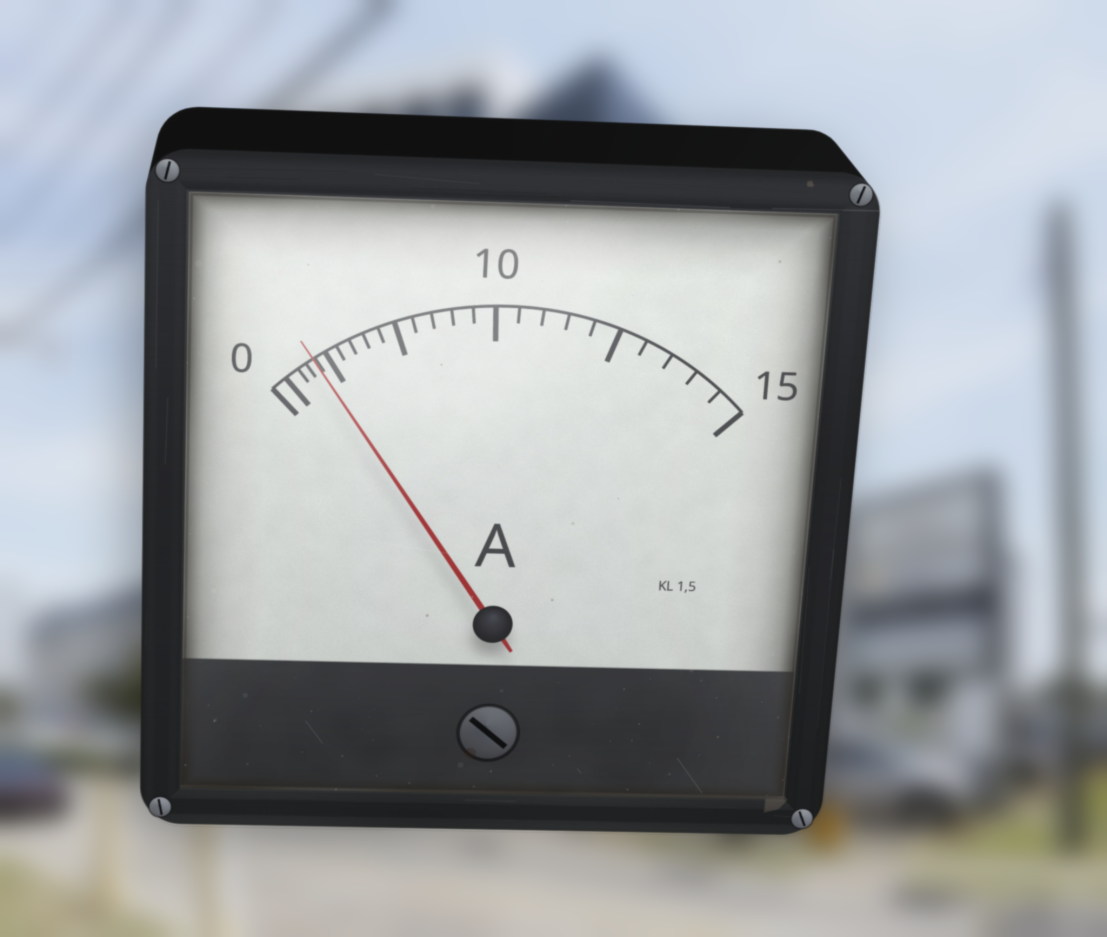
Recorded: 4.5 (A)
